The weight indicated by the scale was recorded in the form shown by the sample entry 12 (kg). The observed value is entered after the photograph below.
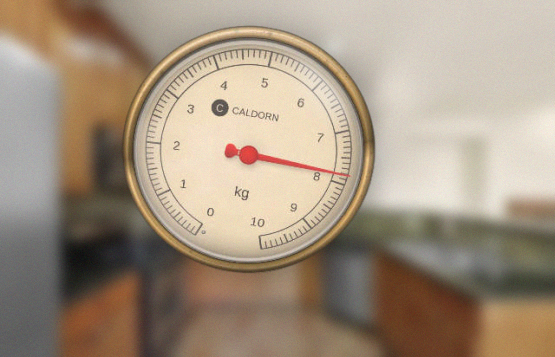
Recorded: 7.8 (kg)
